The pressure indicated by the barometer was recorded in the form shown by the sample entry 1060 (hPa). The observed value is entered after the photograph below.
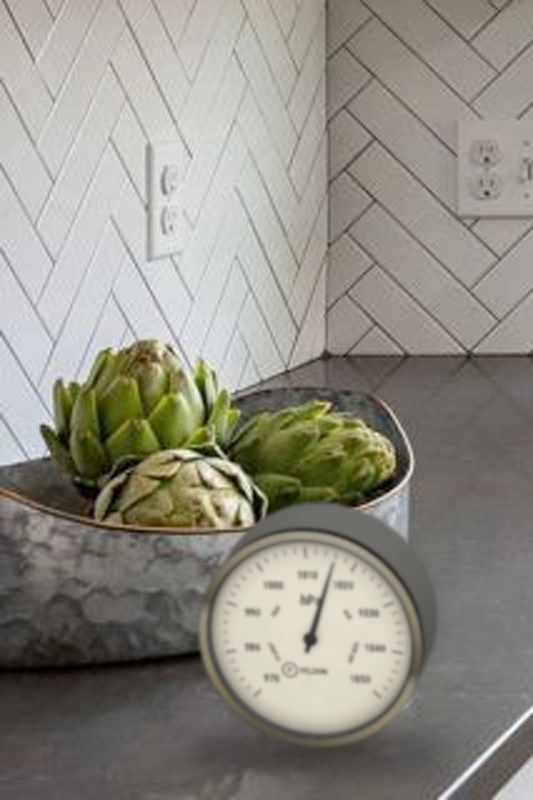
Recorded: 1016 (hPa)
